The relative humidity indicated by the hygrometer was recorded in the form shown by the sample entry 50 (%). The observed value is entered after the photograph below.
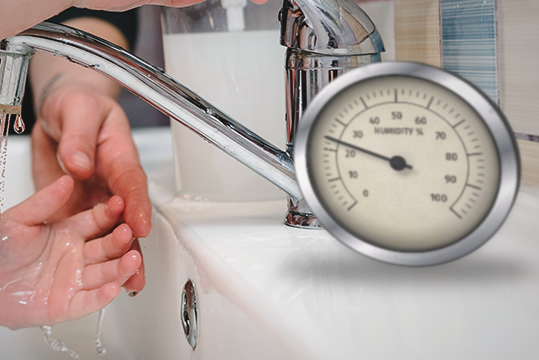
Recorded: 24 (%)
